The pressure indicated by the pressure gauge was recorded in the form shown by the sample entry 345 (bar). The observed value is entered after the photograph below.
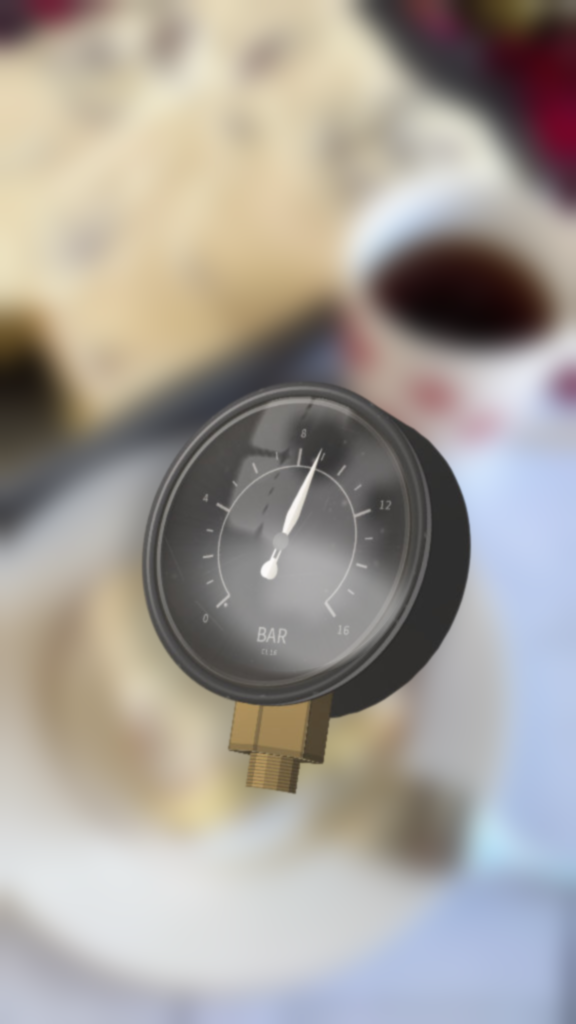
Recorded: 9 (bar)
